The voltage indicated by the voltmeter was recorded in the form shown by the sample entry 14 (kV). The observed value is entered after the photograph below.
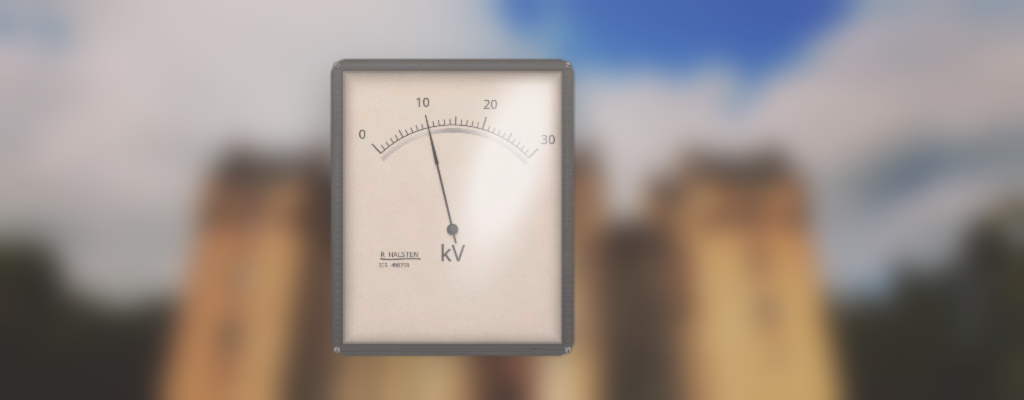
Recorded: 10 (kV)
